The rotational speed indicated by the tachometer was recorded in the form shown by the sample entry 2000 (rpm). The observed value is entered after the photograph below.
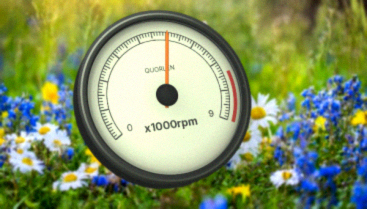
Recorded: 5000 (rpm)
